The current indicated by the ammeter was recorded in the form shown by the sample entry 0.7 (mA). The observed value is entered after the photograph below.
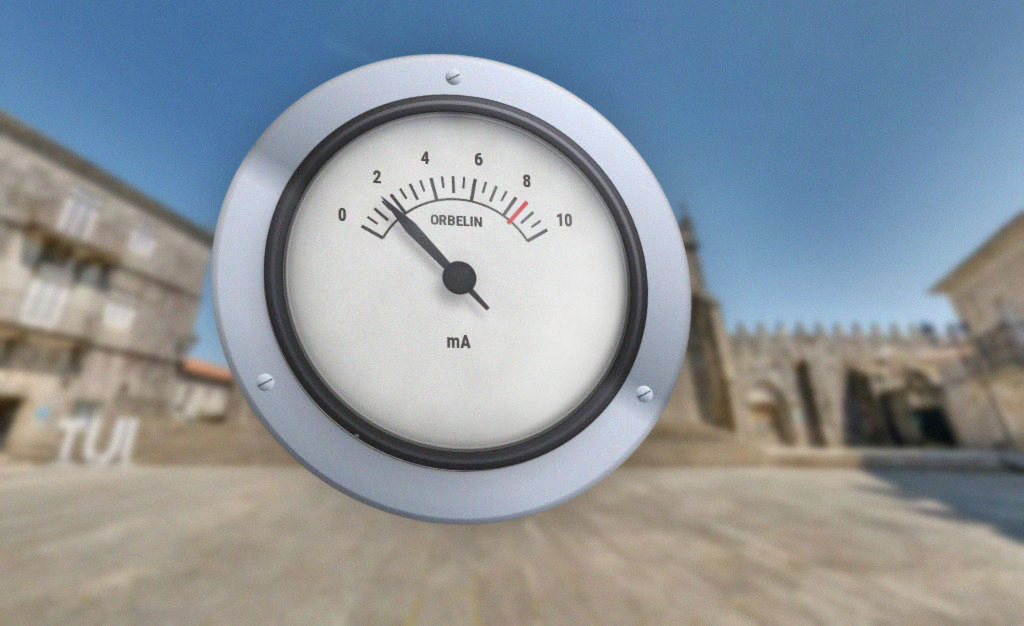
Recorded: 1.5 (mA)
